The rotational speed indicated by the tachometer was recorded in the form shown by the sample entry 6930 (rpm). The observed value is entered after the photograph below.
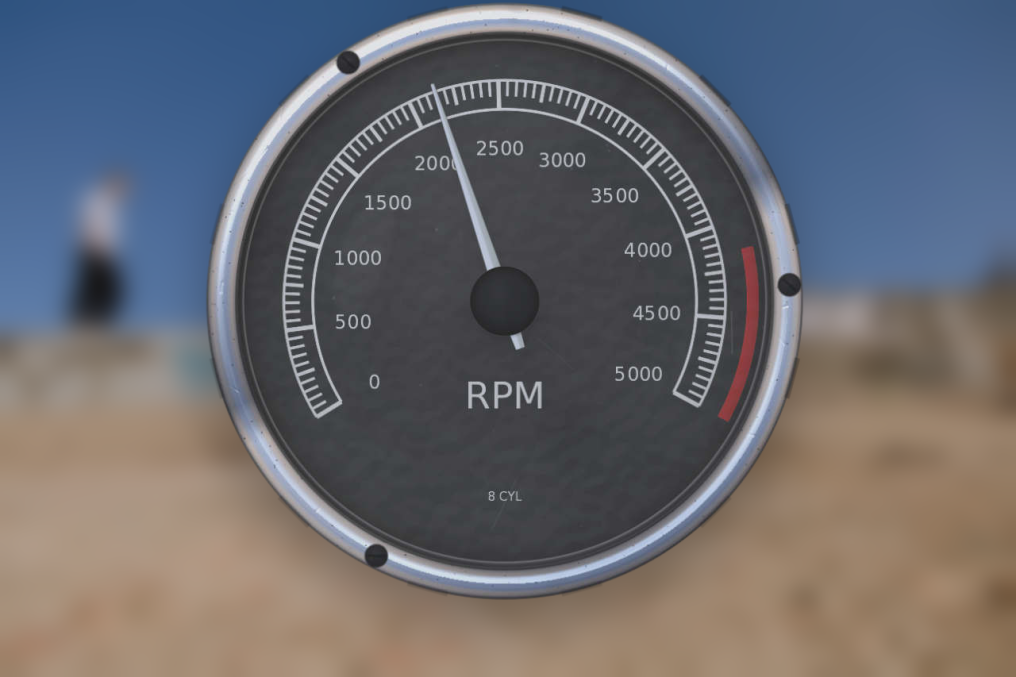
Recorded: 2150 (rpm)
